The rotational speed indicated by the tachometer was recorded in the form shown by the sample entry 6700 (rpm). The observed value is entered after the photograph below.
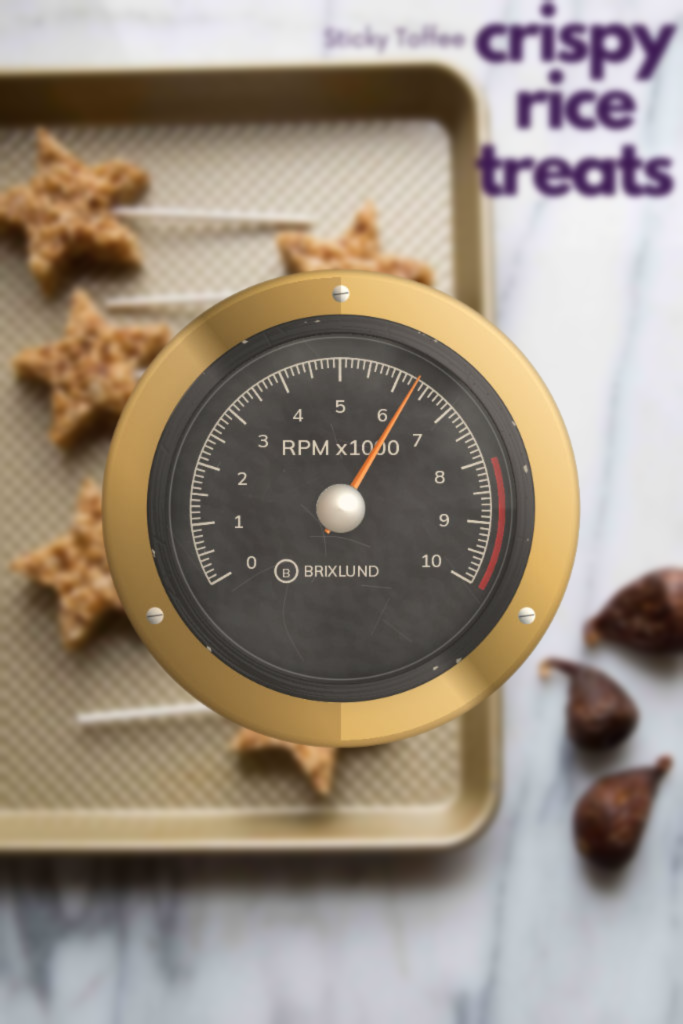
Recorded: 6300 (rpm)
